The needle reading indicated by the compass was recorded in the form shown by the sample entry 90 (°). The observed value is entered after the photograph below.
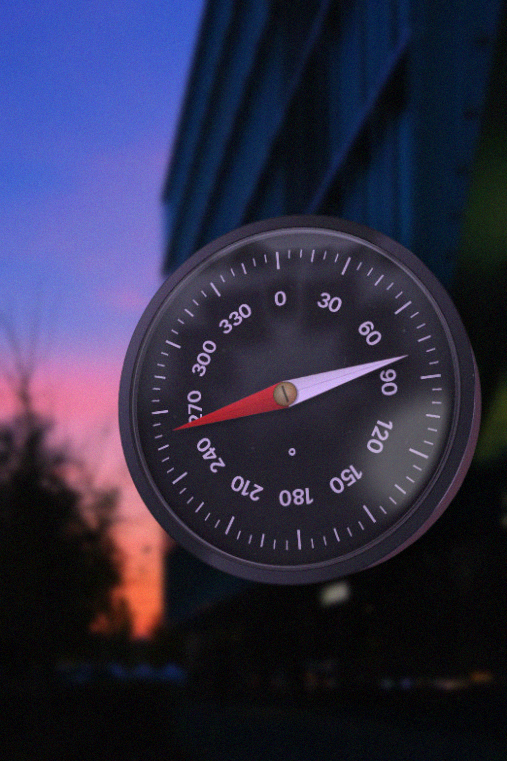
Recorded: 260 (°)
